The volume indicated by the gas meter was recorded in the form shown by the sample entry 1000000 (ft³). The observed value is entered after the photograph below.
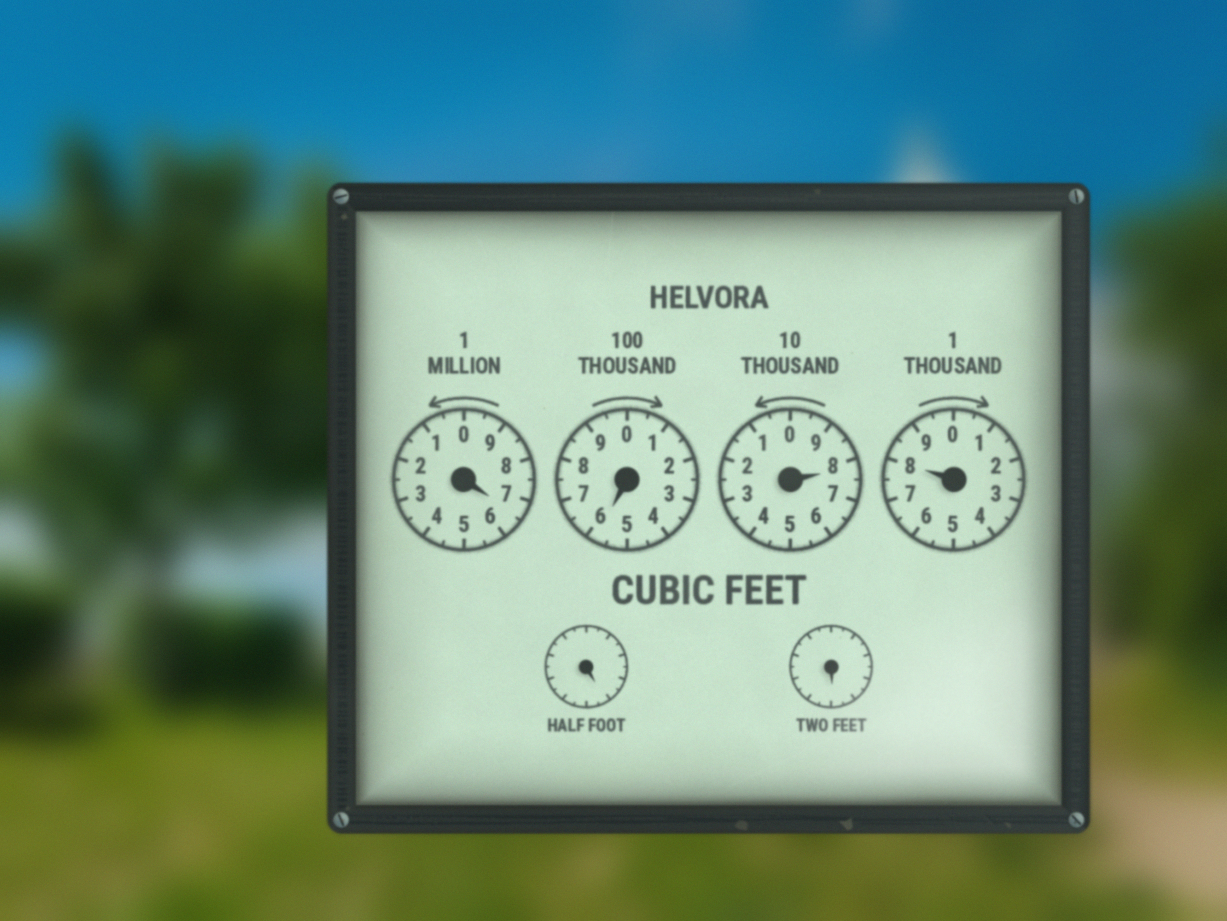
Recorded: 657800 (ft³)
